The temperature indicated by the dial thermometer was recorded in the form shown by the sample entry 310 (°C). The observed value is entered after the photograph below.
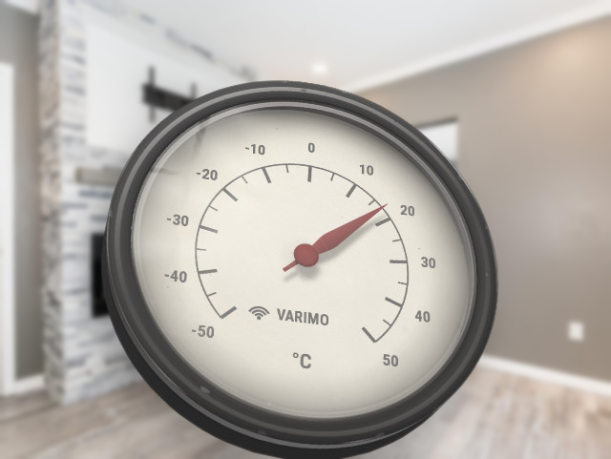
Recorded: 17.5 (°C)
